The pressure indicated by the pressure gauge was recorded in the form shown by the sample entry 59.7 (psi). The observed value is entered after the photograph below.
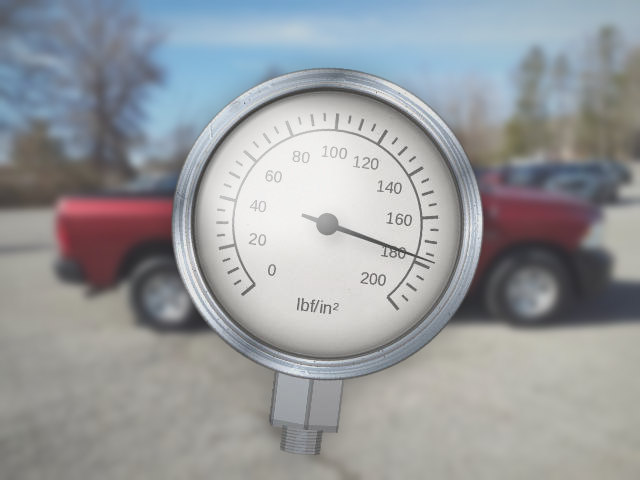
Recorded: 177.5 (psi)
